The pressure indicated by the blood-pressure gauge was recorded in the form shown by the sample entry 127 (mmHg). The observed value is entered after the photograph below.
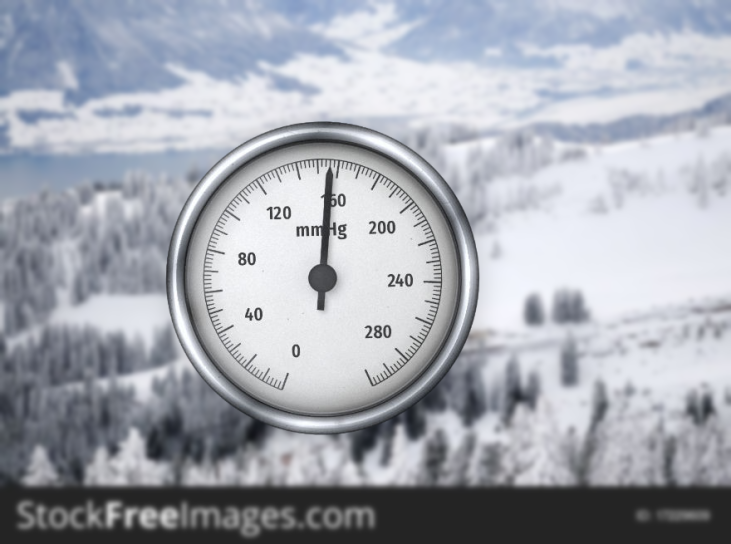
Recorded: 156 (mmHg)
